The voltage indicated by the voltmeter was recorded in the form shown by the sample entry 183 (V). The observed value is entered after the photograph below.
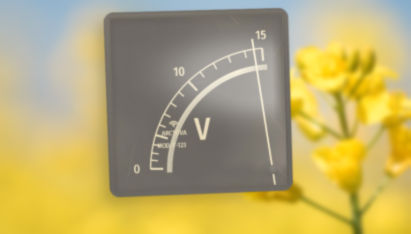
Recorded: 14.5 (V)
